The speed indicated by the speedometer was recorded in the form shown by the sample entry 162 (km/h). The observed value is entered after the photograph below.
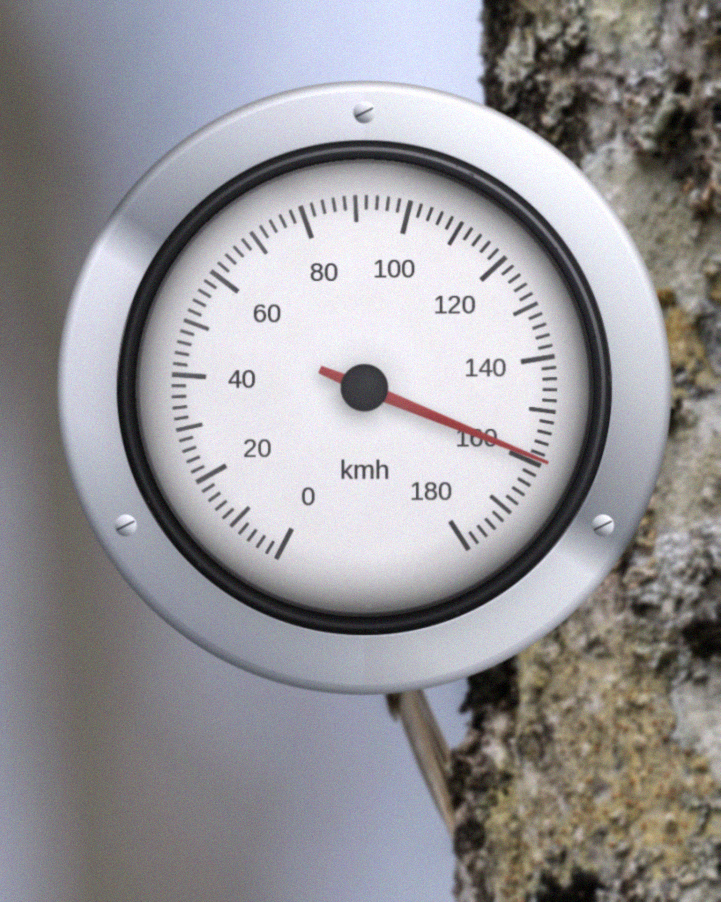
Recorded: 159 (km/h)
